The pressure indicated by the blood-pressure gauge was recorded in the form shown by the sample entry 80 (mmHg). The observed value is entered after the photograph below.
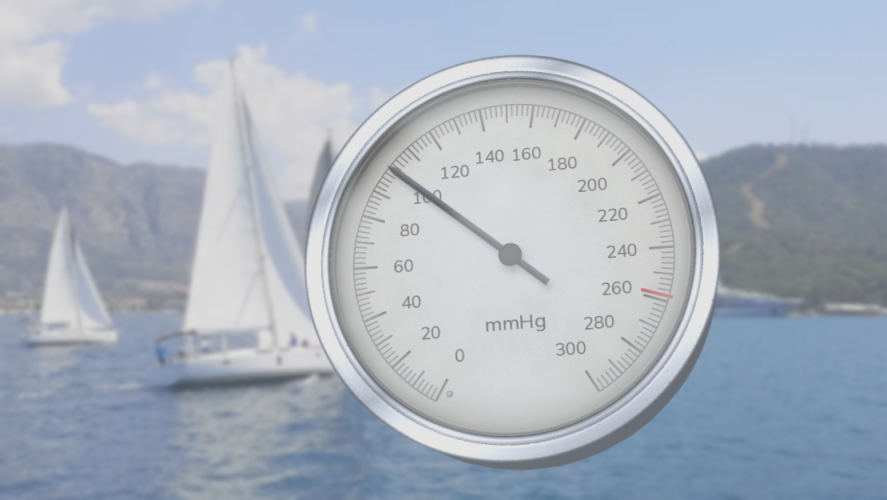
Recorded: 100 (mmHg)
